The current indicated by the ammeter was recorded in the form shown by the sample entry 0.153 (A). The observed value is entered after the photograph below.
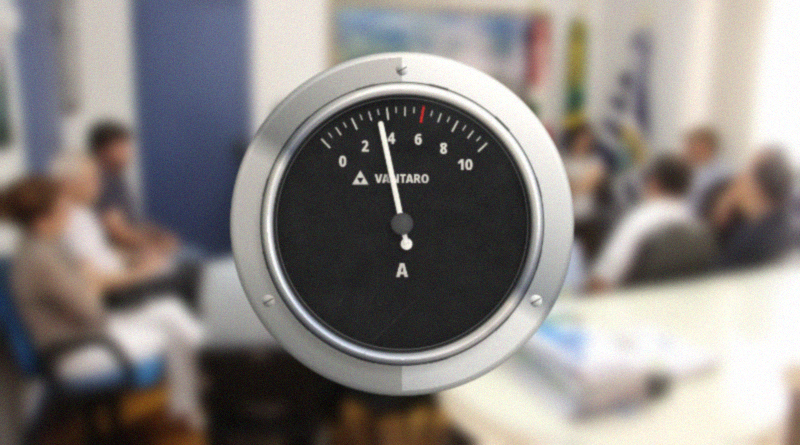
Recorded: 3.5 (A)
